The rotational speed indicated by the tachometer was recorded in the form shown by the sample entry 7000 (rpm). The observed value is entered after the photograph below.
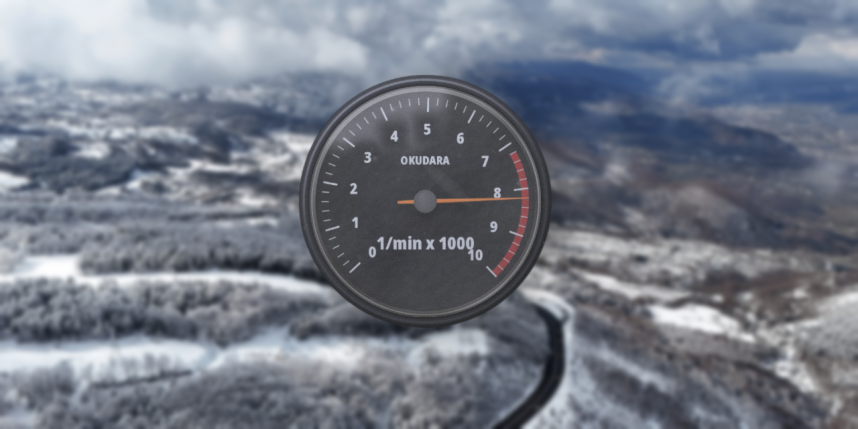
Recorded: 8200 (rpm)
